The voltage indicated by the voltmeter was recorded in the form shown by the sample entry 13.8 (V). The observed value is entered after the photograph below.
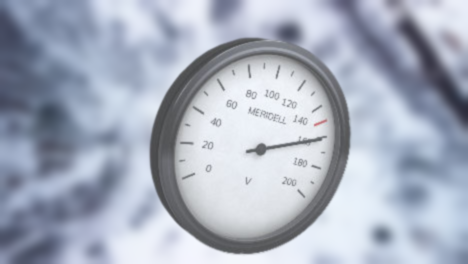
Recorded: 160 (V)
